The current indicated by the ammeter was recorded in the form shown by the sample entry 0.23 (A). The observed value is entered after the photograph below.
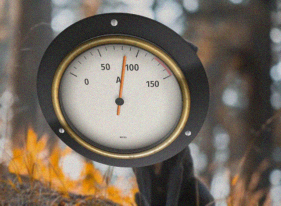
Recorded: 85 (A)
